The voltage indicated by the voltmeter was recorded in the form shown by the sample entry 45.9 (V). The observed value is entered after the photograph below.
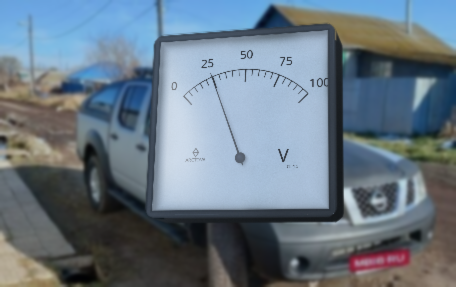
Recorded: 25 (V)
